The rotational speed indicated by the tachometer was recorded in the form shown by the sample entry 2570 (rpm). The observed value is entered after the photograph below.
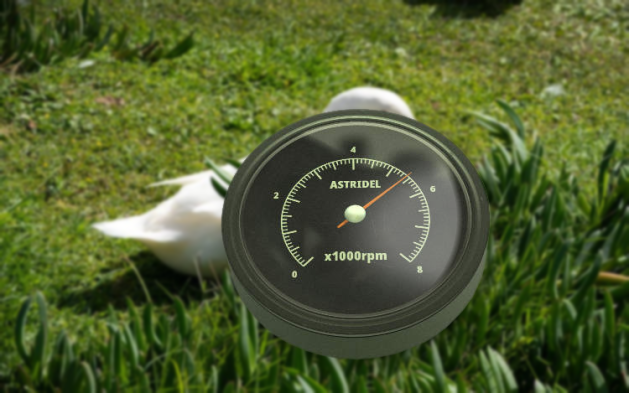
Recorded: 5500 (rpm)
